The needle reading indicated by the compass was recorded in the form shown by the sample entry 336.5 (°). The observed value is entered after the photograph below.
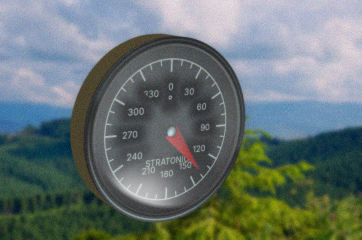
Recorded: 140 (°)
